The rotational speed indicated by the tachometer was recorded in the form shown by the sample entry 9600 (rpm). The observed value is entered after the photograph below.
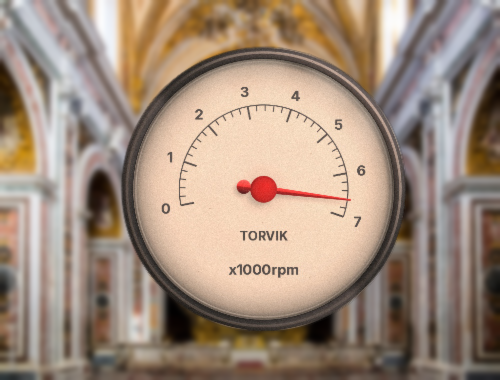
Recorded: 6600 (rpm)
